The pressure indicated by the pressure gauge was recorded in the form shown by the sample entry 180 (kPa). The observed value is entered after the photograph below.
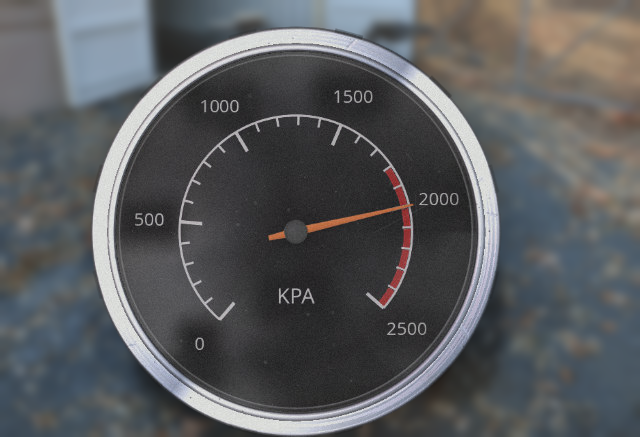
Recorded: 2000 (kPa)
